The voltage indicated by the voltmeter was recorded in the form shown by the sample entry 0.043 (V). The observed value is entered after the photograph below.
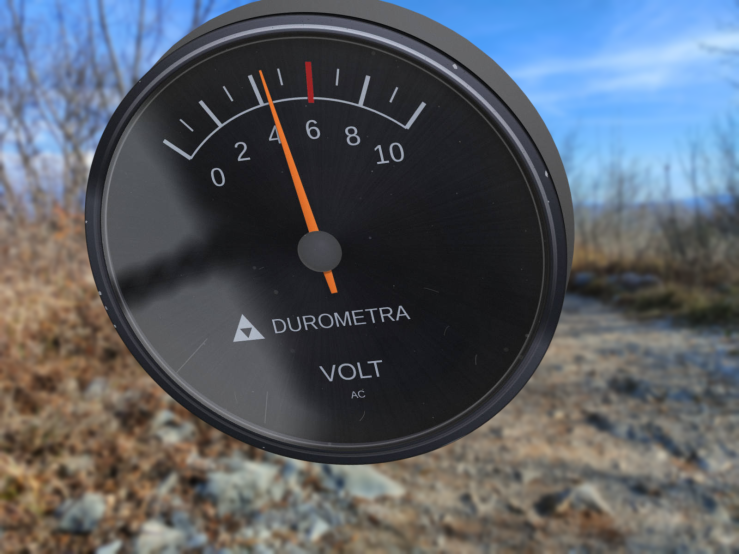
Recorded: 4.5 (V)
